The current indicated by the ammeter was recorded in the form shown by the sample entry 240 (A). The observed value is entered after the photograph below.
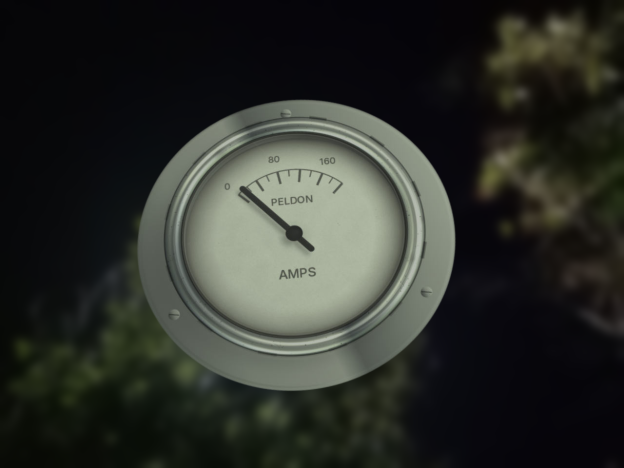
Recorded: 10 (A)
